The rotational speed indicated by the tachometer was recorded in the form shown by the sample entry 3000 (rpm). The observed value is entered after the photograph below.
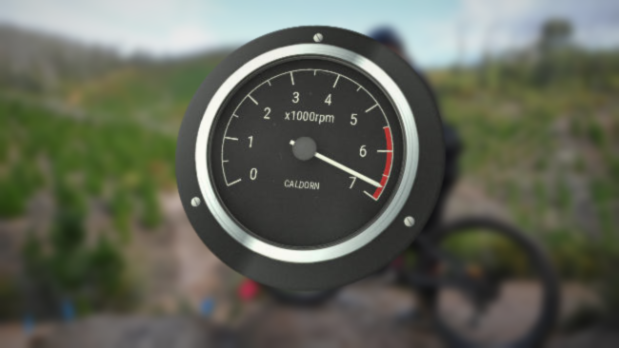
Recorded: 6750 (rpm)
